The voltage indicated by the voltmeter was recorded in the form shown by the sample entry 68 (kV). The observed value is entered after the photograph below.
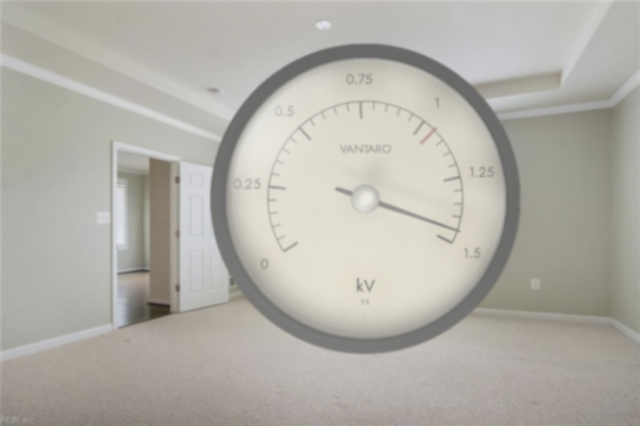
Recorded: 1.45 (kV)
